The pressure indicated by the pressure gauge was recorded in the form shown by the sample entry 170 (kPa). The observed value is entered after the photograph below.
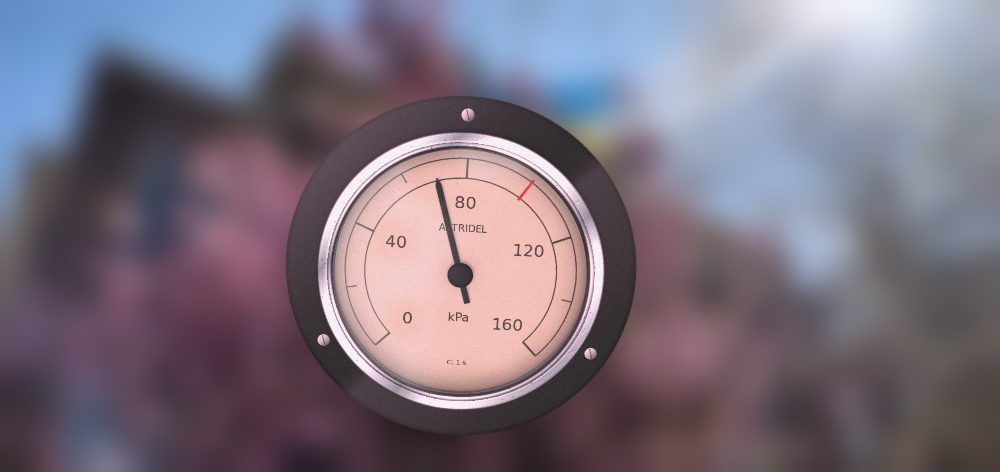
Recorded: 70 (kPa)
